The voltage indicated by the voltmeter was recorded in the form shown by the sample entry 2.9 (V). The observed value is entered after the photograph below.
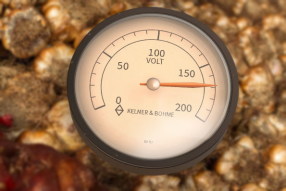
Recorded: 170 (V)
